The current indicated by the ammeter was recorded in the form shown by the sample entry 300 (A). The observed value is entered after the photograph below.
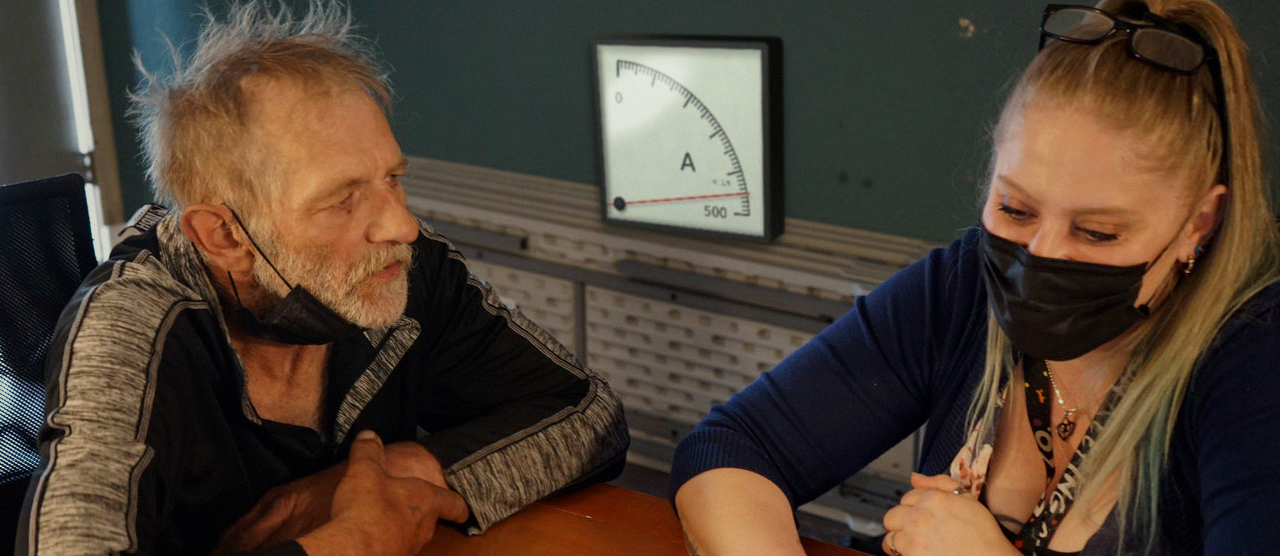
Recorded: 450 (A)
